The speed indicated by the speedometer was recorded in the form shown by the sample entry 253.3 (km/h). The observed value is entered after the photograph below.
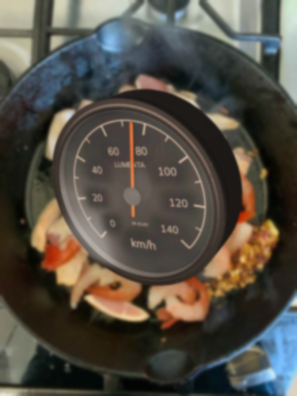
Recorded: 75 (km/h)
